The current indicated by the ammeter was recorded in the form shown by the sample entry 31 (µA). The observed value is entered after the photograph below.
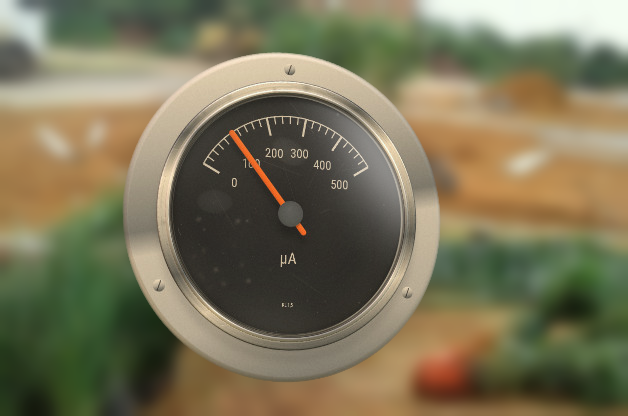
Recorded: 100 (µA)
